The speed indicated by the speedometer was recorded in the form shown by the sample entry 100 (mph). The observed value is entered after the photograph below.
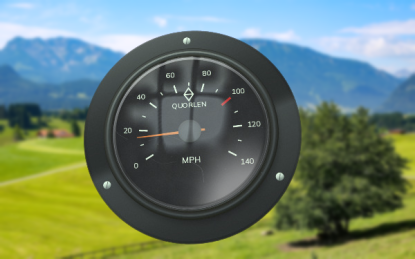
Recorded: 15 (mph)
